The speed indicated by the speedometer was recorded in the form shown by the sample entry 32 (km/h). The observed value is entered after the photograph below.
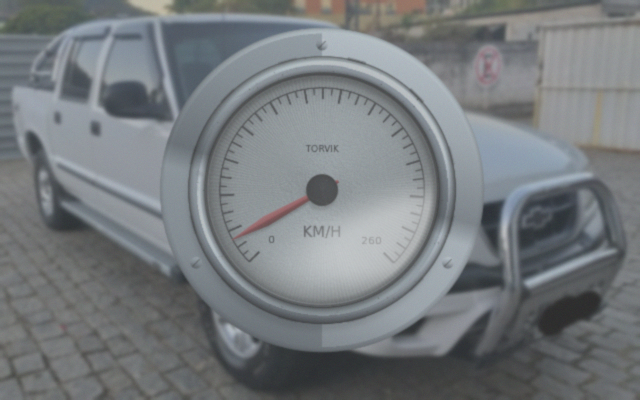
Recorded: 15 (km/h)
